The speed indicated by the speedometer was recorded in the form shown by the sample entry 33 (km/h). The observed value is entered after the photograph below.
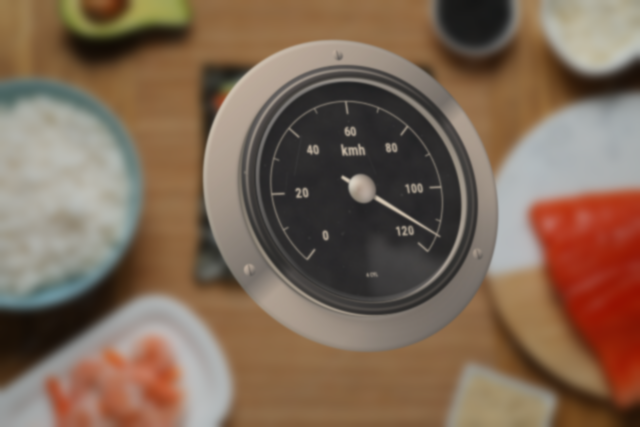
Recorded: 115 (km/h)
